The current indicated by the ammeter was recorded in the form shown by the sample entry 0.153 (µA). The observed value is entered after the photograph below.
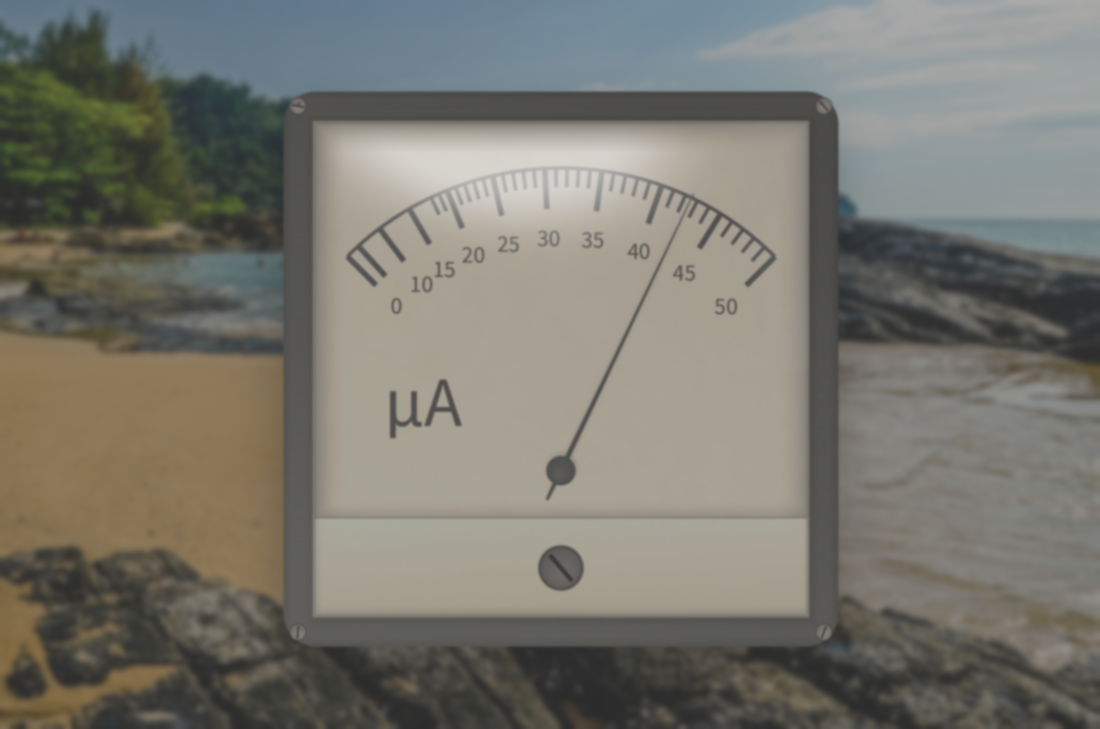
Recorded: 42.5 (µA)
